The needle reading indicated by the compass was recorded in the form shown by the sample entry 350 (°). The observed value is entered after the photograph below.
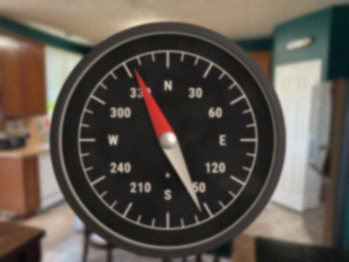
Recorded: 335 (°)
